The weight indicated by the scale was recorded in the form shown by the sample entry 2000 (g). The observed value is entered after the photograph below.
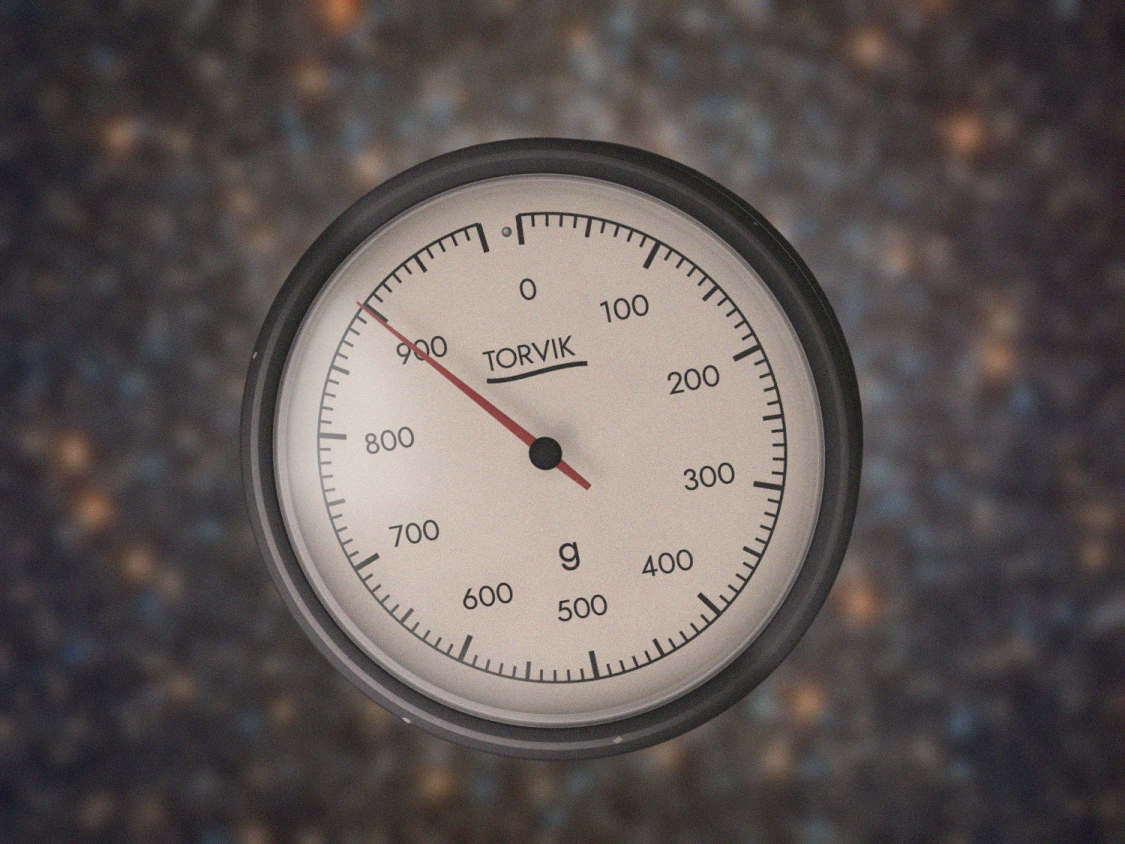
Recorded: 900 (g)
